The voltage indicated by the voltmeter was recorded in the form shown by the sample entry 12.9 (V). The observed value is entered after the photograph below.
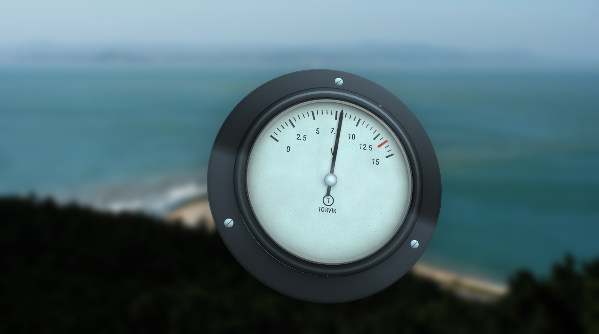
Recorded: 8 (V)
